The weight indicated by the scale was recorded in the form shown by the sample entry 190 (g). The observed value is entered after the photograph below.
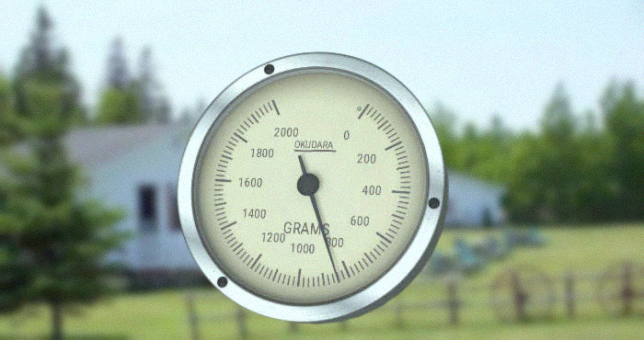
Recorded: 840 (g)
